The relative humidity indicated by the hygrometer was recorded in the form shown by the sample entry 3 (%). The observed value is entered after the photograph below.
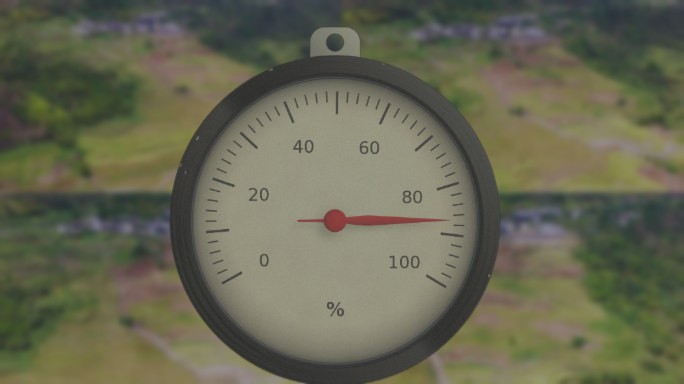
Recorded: 87 (%)
